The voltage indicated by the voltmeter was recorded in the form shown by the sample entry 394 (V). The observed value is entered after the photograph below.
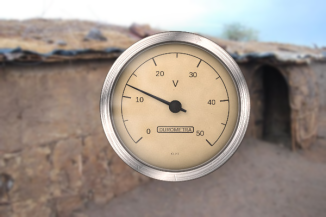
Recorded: 12.5 (V)
